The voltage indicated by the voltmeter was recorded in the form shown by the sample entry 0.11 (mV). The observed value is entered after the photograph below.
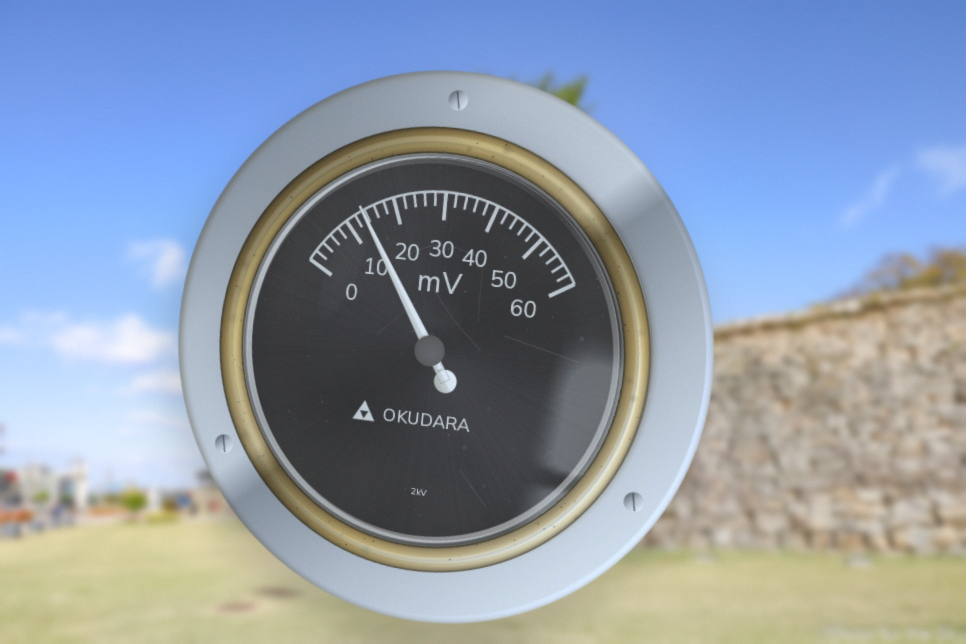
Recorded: 14 (mV)
